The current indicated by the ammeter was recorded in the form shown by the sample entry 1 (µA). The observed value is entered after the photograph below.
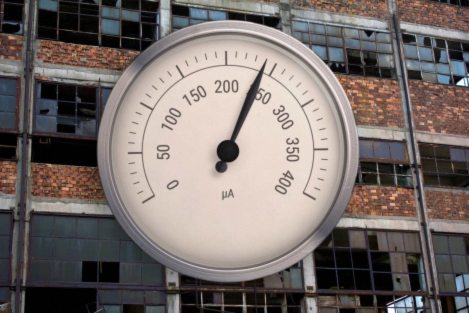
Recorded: 240 (µA)
